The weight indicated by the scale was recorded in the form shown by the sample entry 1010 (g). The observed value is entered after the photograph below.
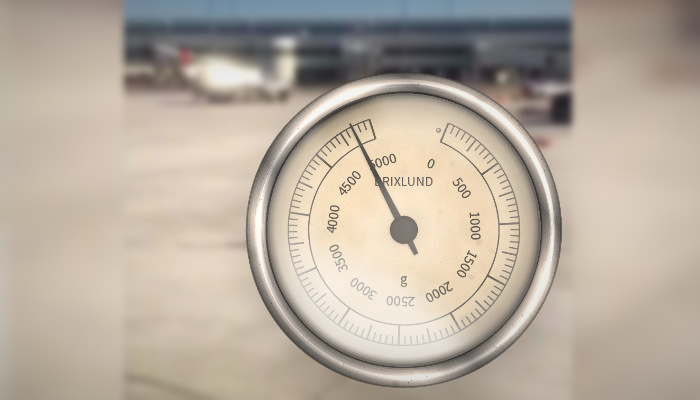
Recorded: 4850 (g)
